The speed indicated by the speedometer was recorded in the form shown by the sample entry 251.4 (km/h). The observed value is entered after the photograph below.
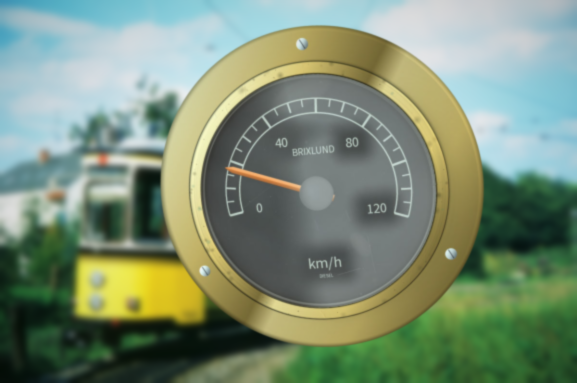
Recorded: 17.5 (km/h)
